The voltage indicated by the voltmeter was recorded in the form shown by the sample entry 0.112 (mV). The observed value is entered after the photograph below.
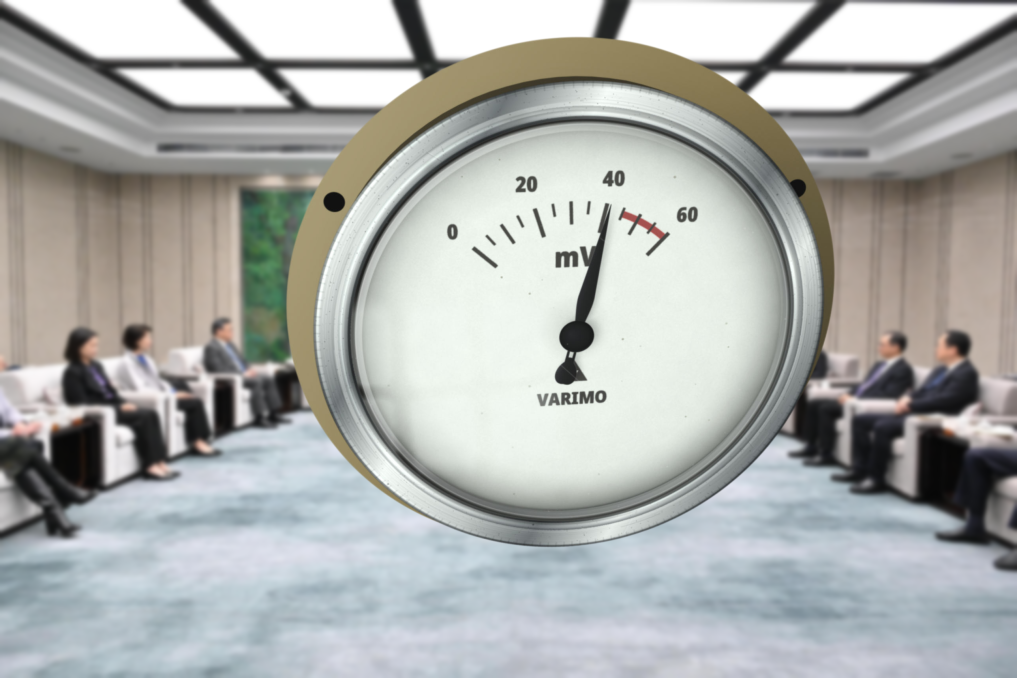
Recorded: 40 (mV)
